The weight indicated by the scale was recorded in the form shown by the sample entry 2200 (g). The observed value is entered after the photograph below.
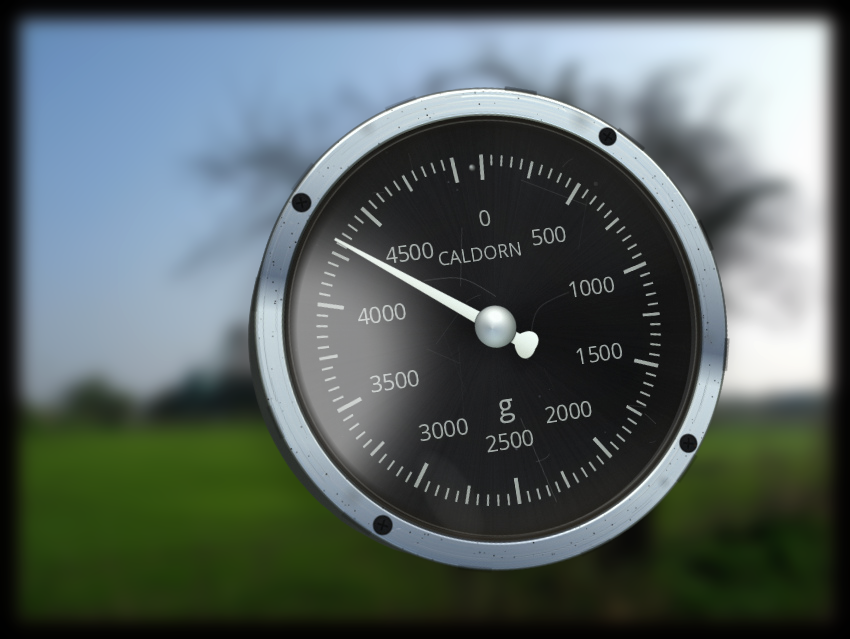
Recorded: 4300 (g)
